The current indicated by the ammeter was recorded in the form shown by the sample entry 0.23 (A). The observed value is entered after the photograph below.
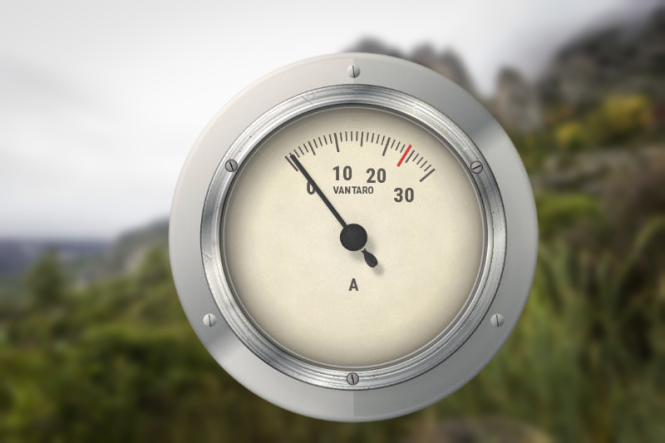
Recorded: 1 (A)
